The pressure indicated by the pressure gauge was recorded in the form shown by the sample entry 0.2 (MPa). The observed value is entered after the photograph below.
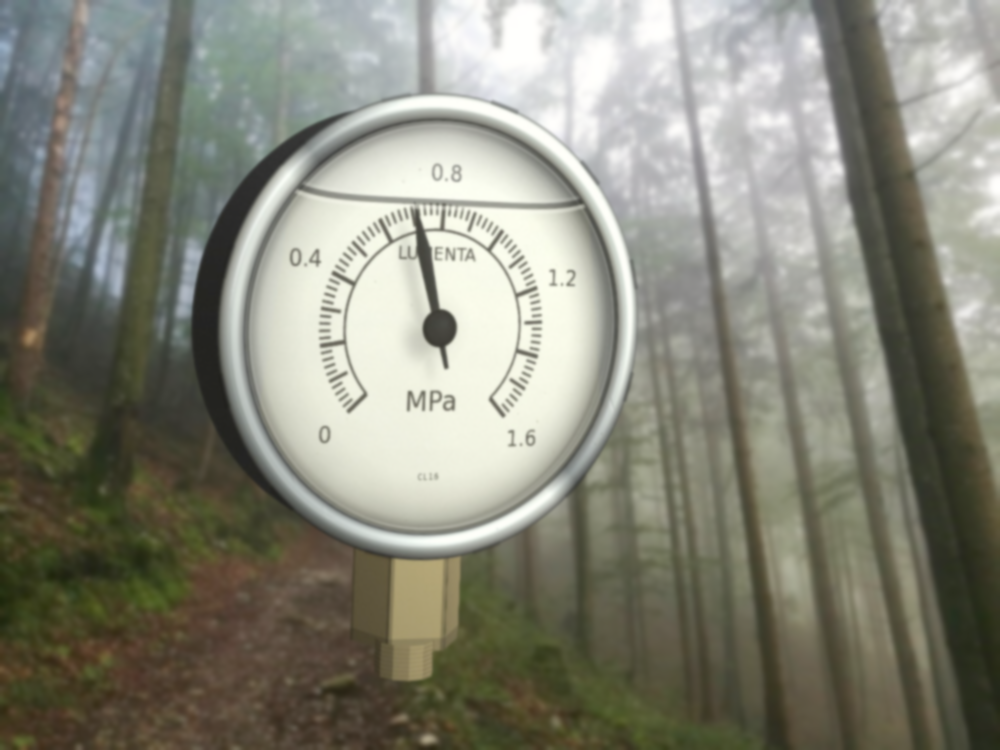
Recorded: 0.7 (MPa)
